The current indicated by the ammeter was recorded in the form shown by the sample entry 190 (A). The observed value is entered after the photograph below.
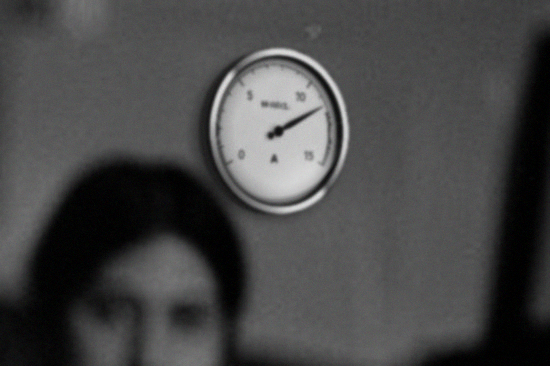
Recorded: 11.5 (A)
